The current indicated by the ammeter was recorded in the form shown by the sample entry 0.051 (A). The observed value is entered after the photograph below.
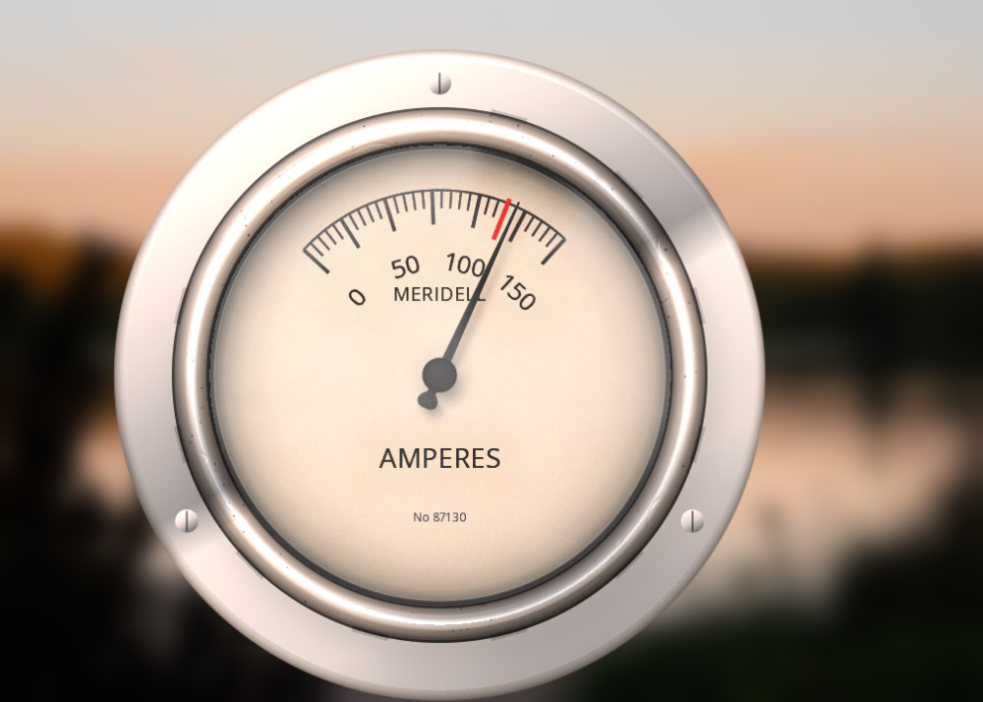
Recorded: 120 (A)
